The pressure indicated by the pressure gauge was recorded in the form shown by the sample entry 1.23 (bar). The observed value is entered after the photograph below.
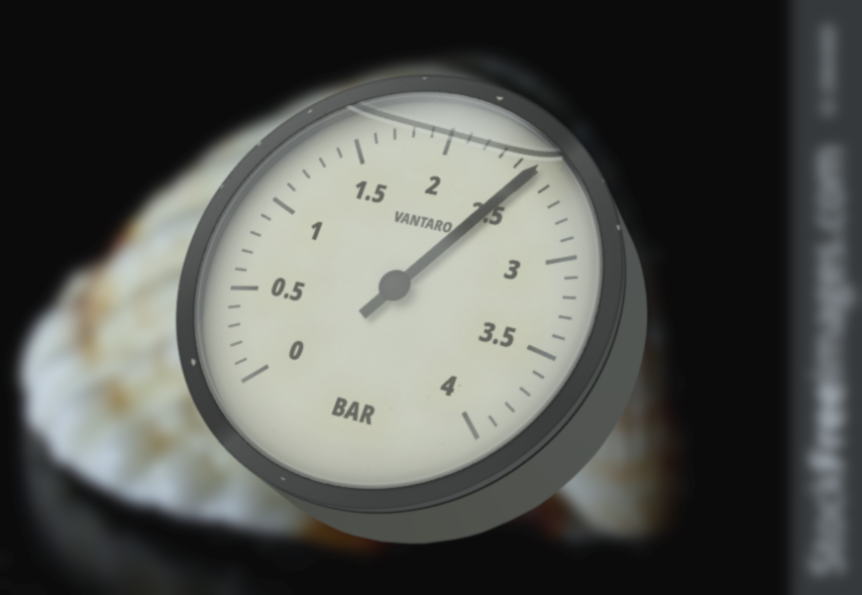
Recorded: 2.5 (bar)
